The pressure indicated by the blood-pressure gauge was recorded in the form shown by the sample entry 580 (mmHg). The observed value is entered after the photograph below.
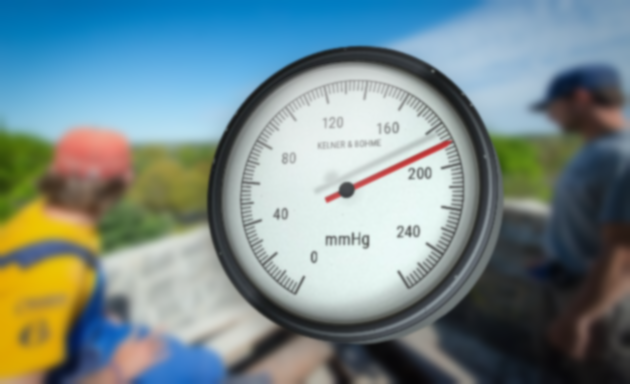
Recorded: 190 (mmHg)
